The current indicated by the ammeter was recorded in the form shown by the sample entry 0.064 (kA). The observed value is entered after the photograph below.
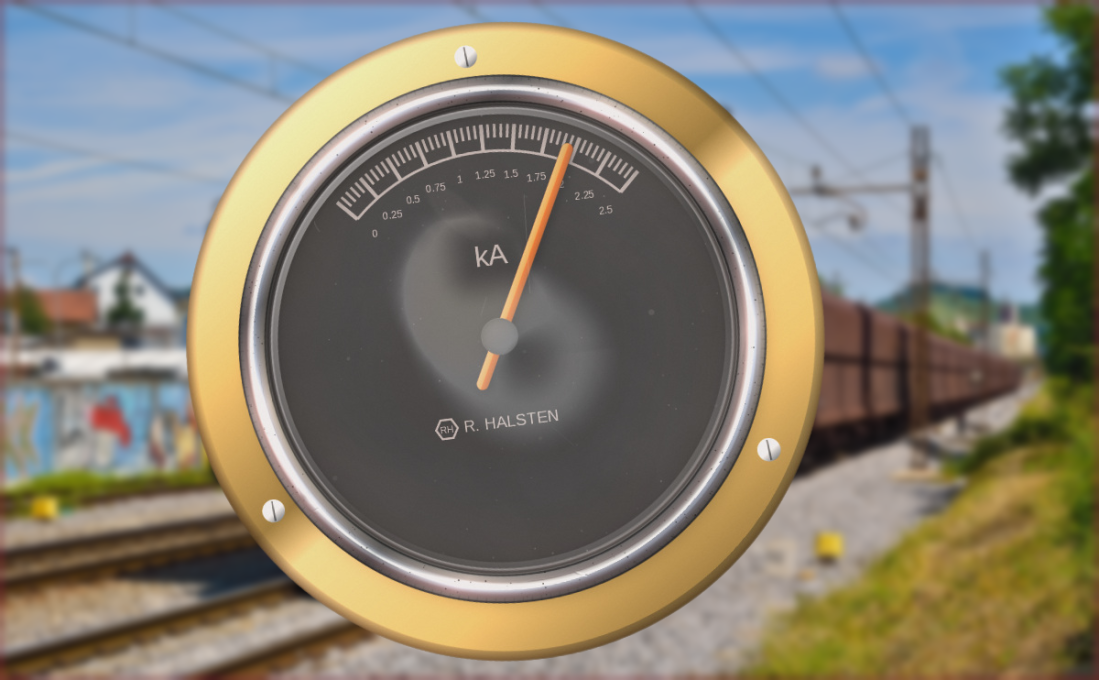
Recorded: 1.95 (kA)
